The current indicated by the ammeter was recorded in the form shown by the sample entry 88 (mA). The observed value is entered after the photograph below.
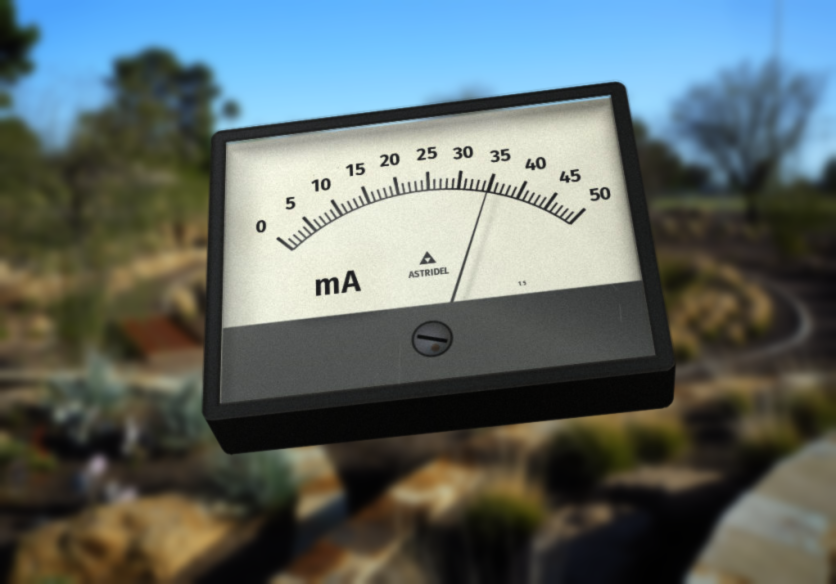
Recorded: 35 (mA)
